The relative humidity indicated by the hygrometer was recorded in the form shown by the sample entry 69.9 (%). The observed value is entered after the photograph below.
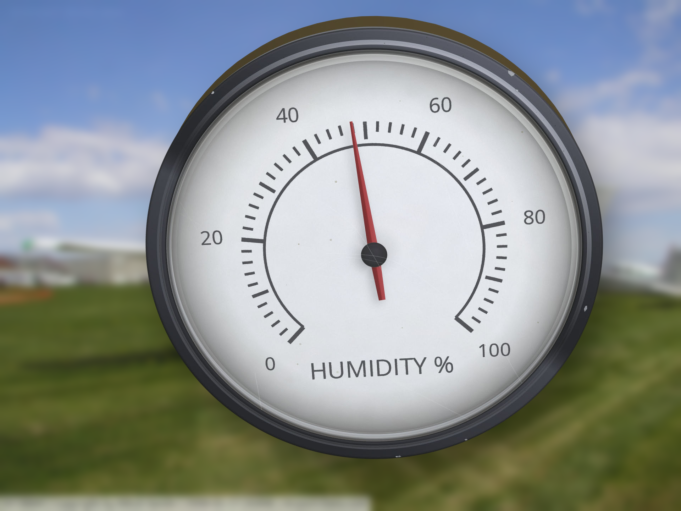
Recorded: 48 (%)
